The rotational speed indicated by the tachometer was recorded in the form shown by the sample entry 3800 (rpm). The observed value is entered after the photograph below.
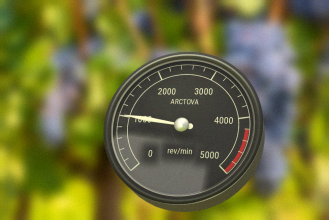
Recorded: 1000 (rpm)
